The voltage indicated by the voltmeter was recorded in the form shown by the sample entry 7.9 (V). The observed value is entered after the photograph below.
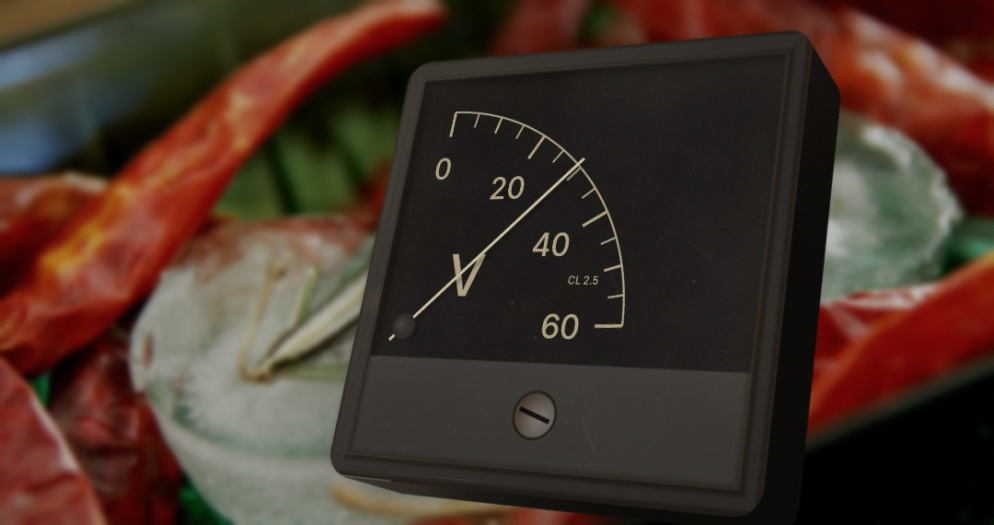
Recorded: 30 (V)
